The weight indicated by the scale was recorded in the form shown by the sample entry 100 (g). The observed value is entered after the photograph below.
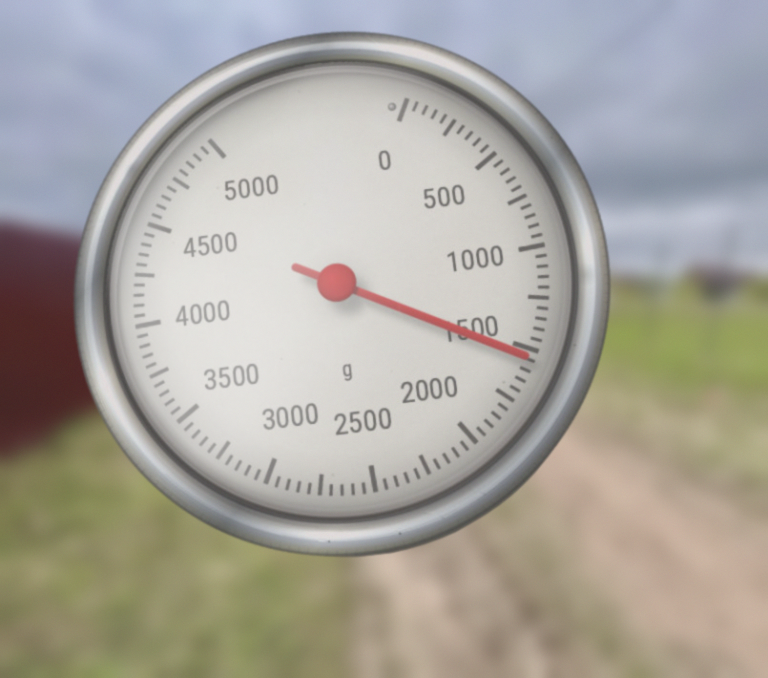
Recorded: 1550 (g)
